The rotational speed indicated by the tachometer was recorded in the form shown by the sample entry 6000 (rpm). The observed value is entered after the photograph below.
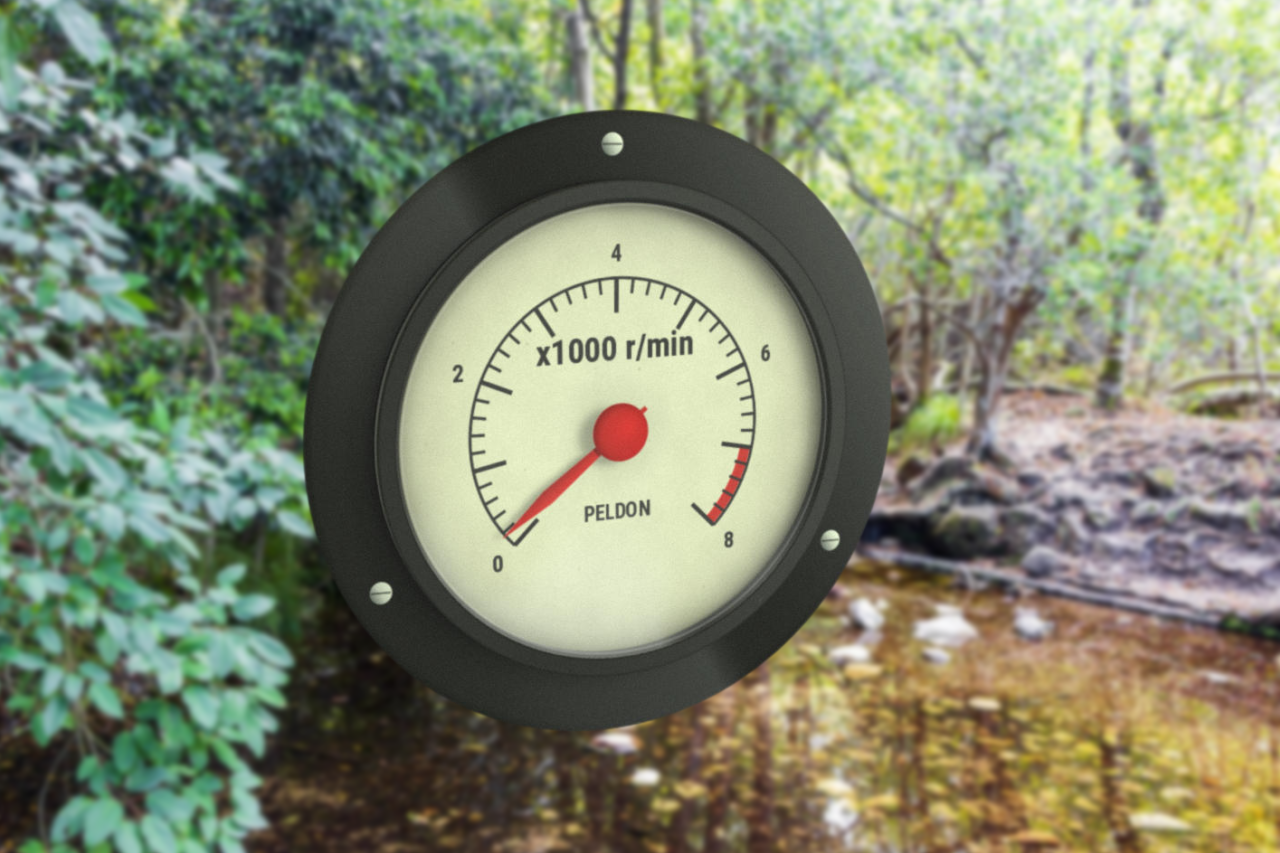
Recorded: 200 (rpm)
